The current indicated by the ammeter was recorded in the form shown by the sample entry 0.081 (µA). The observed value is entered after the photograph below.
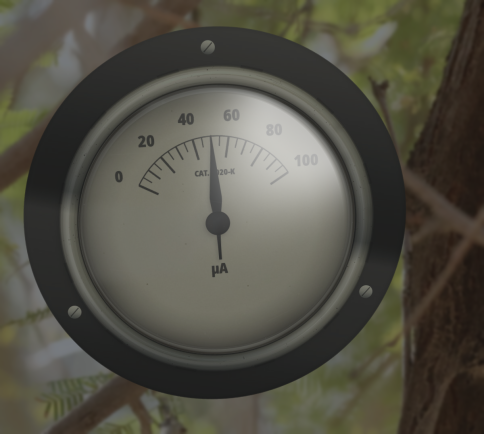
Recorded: 50 (µA)
